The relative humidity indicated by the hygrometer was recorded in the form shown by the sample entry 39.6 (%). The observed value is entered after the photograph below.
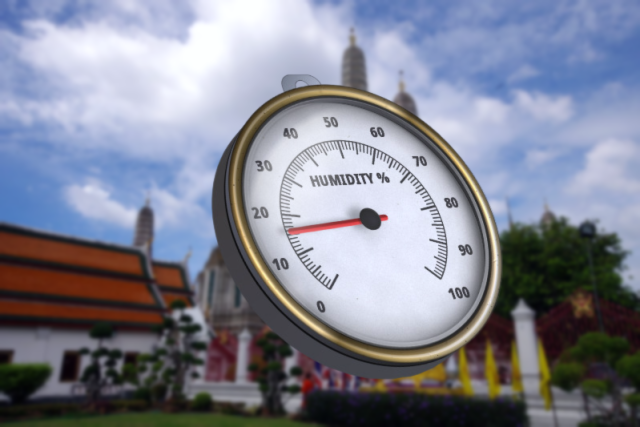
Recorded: 15 (%)
